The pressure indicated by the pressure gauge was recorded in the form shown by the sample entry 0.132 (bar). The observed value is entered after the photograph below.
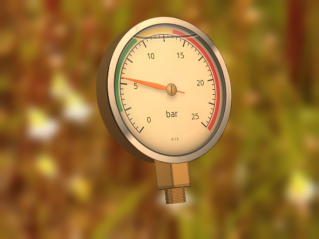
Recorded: 5.5 (bar)
